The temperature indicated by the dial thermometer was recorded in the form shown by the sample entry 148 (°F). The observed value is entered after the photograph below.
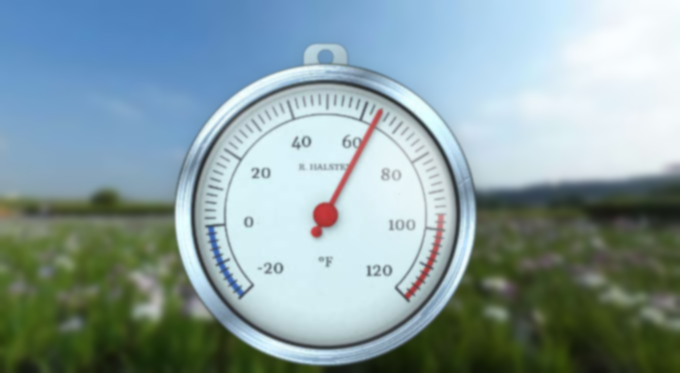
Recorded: 64 (°F)
